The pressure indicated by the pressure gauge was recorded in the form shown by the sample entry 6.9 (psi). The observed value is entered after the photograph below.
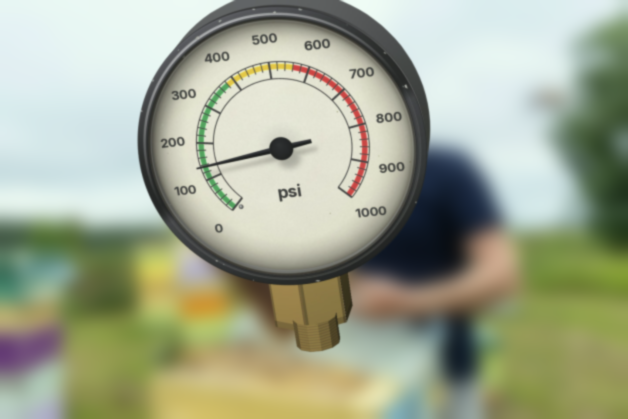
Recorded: 140 (psi)
